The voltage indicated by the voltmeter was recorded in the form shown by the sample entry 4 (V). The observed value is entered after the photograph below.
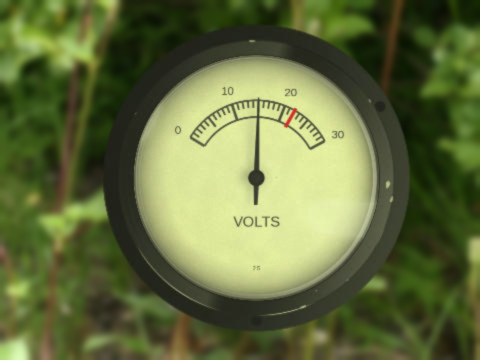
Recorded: 15 (V)
